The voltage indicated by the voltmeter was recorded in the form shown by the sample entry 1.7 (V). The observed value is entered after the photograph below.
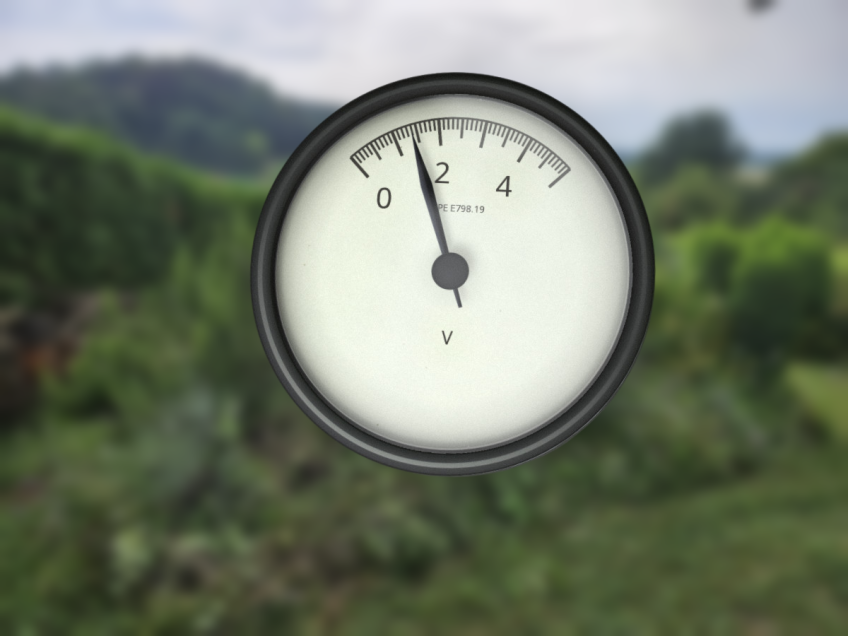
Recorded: 1.4 (V)
